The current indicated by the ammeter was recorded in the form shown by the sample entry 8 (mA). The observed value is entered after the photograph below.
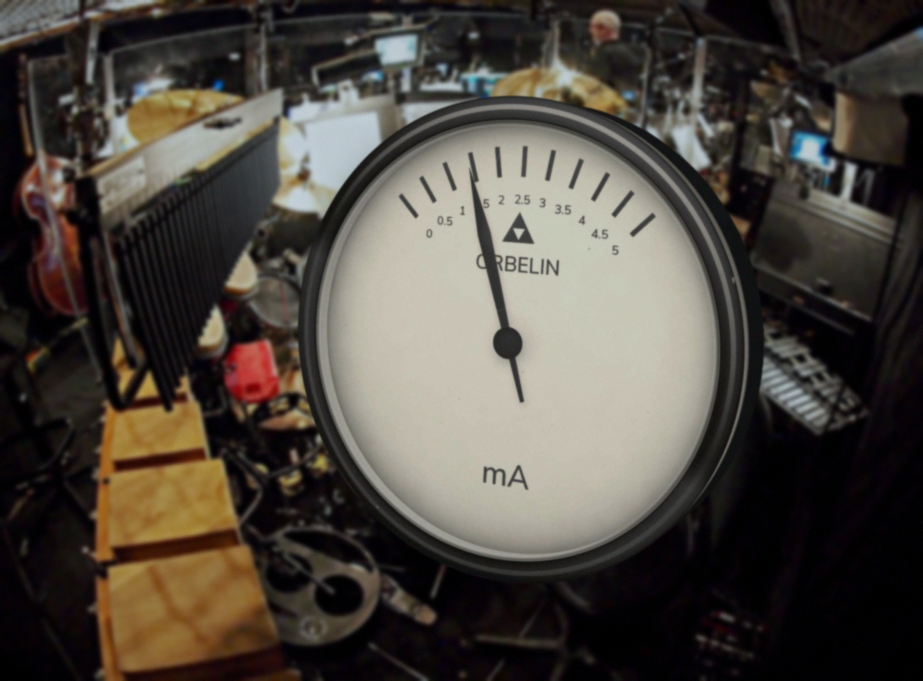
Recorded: 1.5 (mA)
